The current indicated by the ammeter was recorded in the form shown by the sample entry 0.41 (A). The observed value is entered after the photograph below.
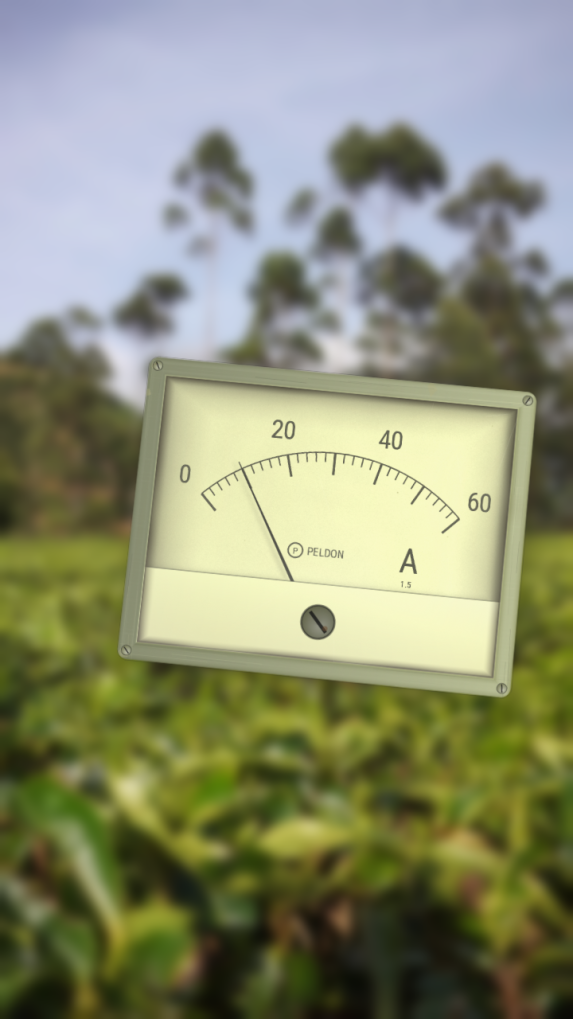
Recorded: 10 (A)
